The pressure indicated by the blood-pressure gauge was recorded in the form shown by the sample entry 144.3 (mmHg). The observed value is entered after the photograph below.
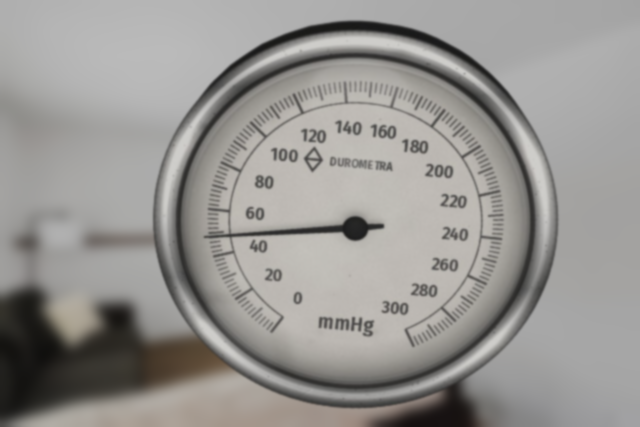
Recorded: 50 (mmHg)
